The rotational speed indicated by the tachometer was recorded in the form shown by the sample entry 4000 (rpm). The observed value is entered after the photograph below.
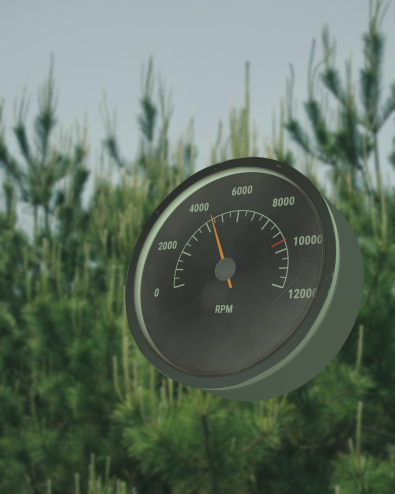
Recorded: 4500 (rpm)
